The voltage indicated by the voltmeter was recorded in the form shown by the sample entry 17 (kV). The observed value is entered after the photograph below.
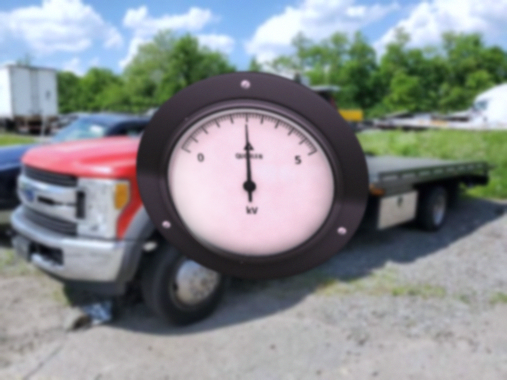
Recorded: 2.5 (kV)
